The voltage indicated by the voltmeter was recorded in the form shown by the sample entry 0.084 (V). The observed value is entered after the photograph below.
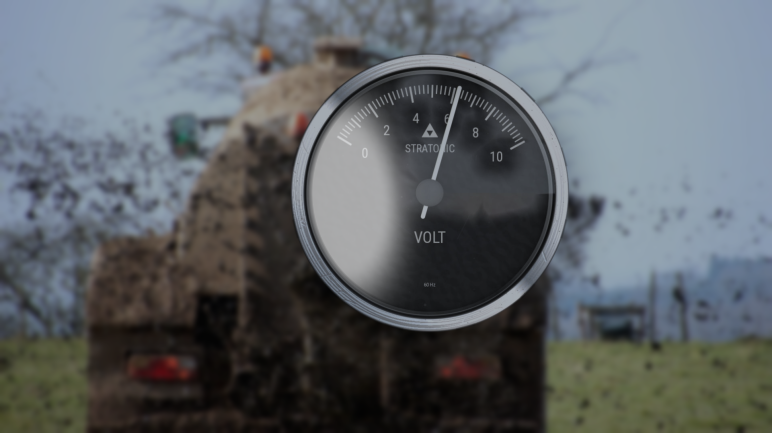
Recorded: 6.2 (V)
